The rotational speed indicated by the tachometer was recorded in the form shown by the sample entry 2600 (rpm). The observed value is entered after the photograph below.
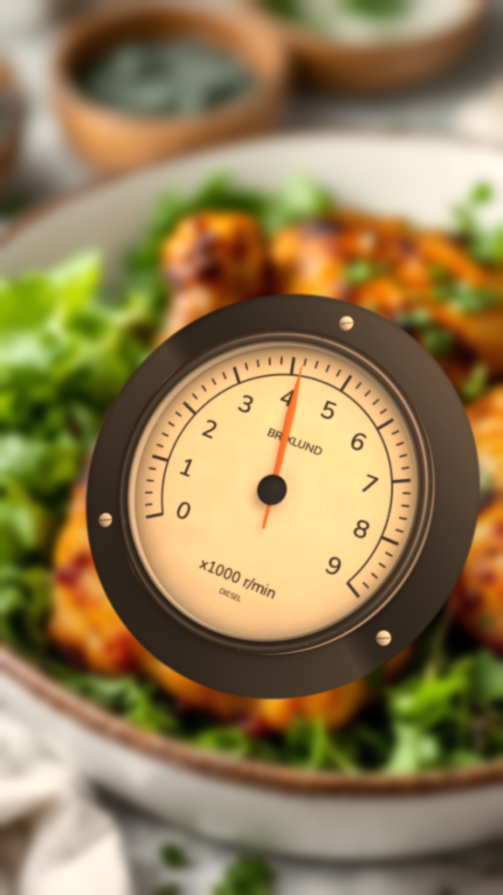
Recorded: 4200 (rpm)
